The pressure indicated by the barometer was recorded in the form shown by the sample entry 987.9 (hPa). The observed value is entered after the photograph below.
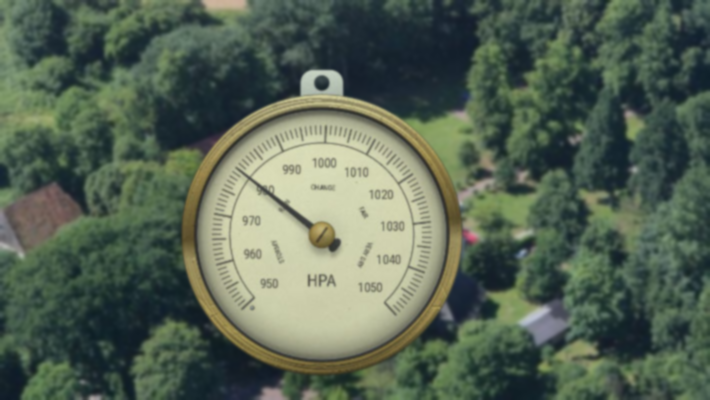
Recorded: 980 (hPa)
